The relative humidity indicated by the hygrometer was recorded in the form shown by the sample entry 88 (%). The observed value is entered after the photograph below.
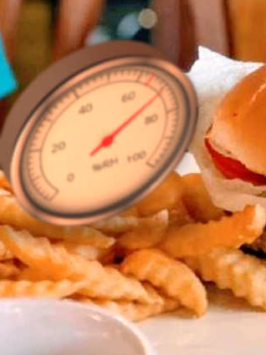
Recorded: 70 (%)
